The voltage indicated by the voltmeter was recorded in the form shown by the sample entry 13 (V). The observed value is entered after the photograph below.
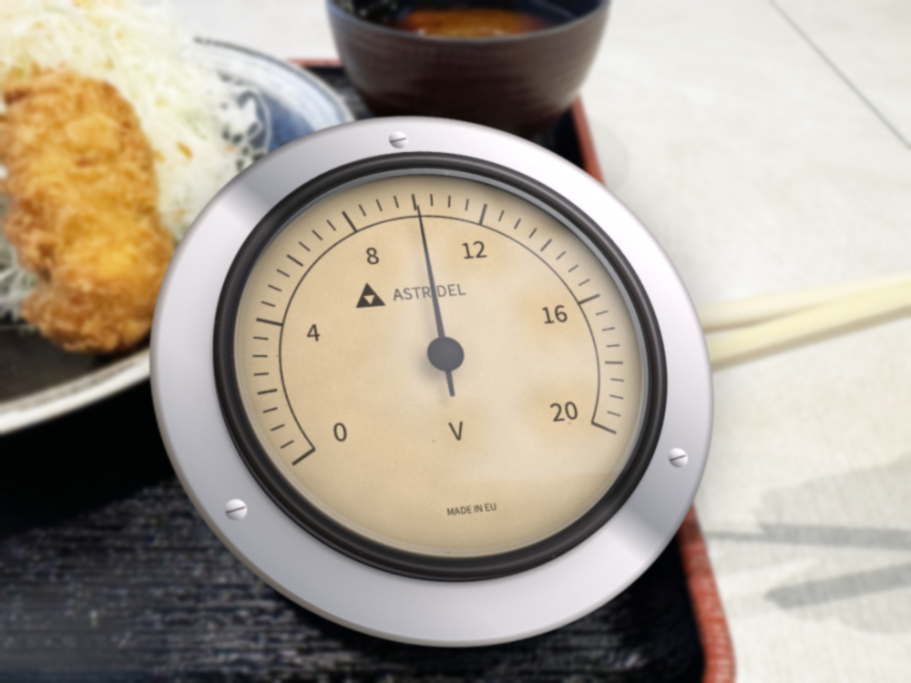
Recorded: 10 (V)
